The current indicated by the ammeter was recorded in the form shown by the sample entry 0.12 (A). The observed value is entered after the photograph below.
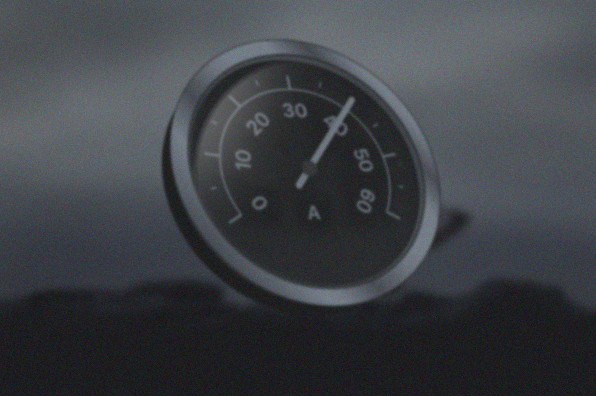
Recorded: 40 (A)
